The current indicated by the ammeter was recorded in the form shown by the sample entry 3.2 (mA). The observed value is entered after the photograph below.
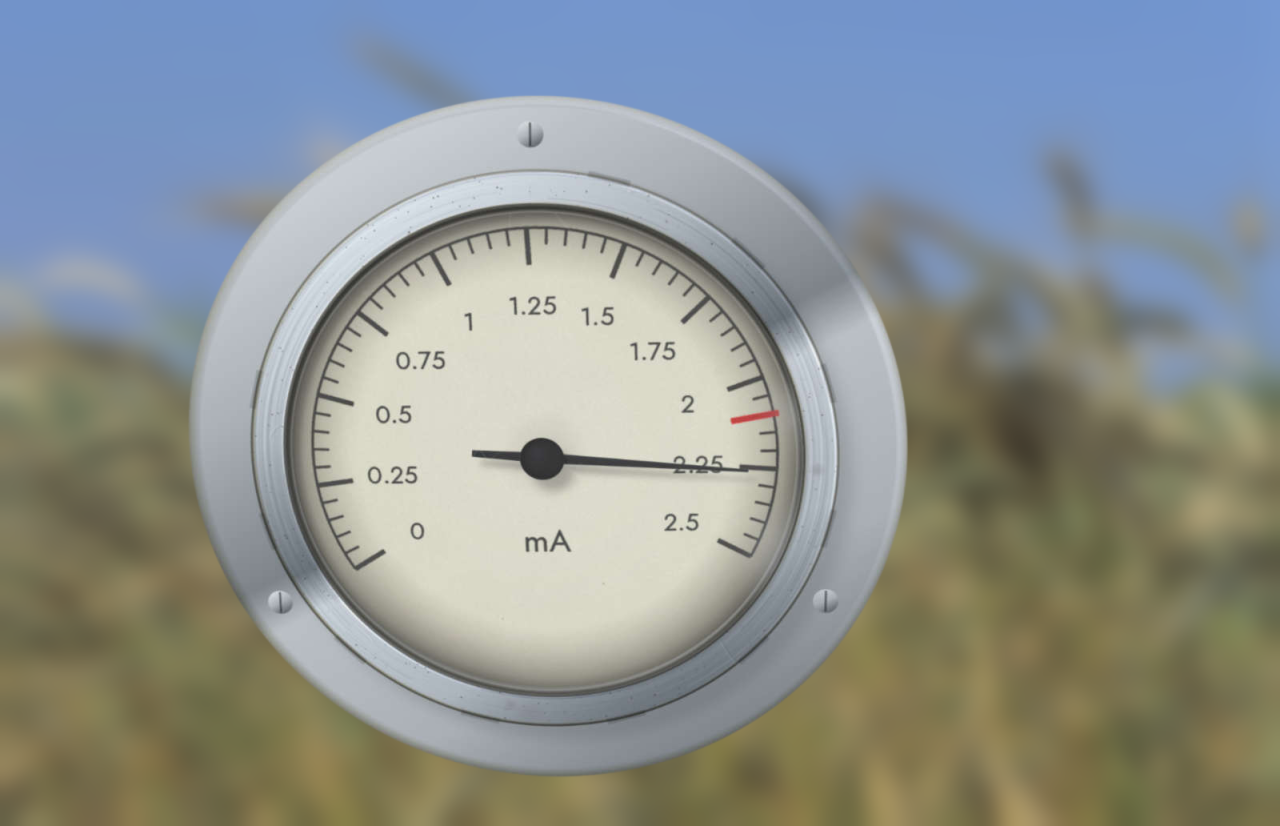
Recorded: 2.25 (mA)
